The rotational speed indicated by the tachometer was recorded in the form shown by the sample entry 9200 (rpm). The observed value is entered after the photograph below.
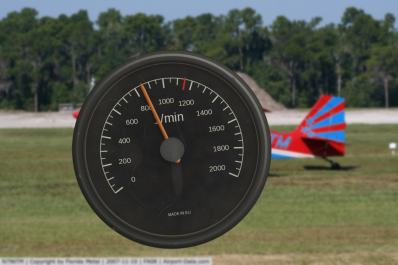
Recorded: 850 (rpm)
